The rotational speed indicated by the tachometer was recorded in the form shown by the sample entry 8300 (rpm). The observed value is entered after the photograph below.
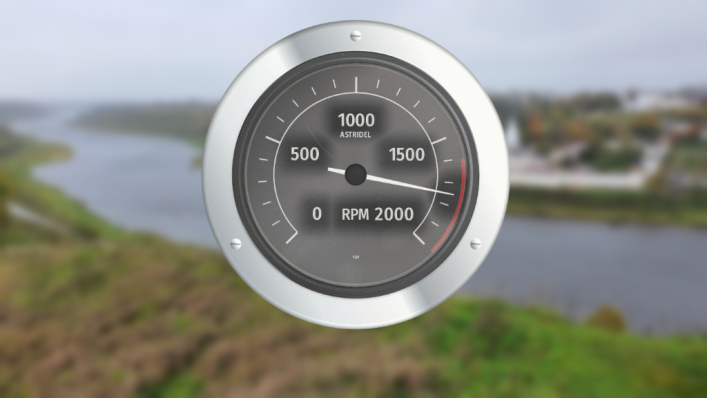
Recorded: 1750 (rpm)
